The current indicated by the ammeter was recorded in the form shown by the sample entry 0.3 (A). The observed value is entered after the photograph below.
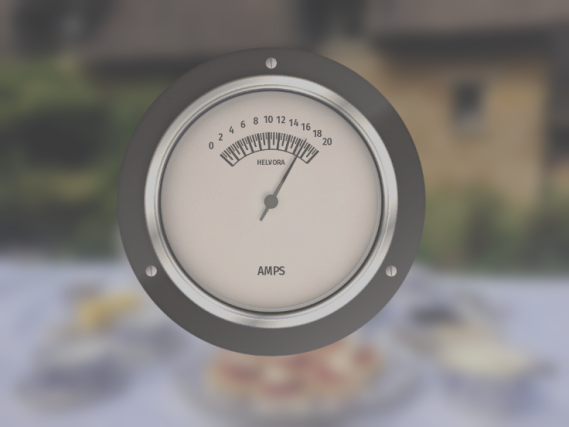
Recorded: 17 (A)
